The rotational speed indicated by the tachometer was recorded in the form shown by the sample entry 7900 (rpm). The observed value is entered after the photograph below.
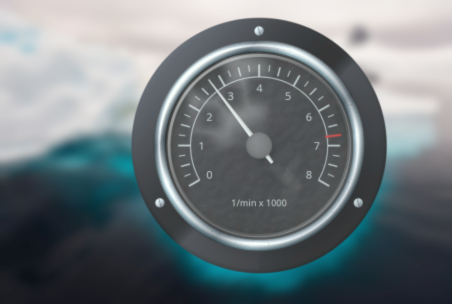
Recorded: 2750 (rpm)
